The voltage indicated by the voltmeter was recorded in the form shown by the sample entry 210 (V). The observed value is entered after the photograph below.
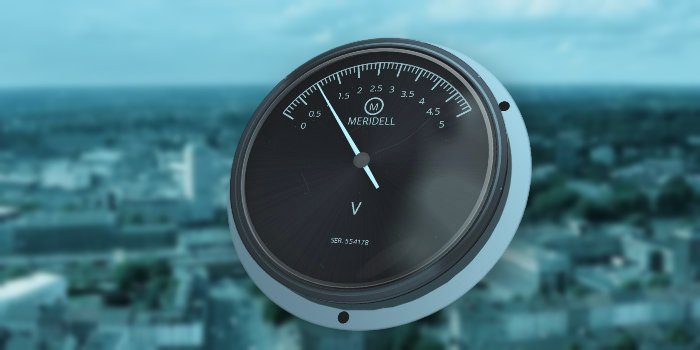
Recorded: 1 (V)
